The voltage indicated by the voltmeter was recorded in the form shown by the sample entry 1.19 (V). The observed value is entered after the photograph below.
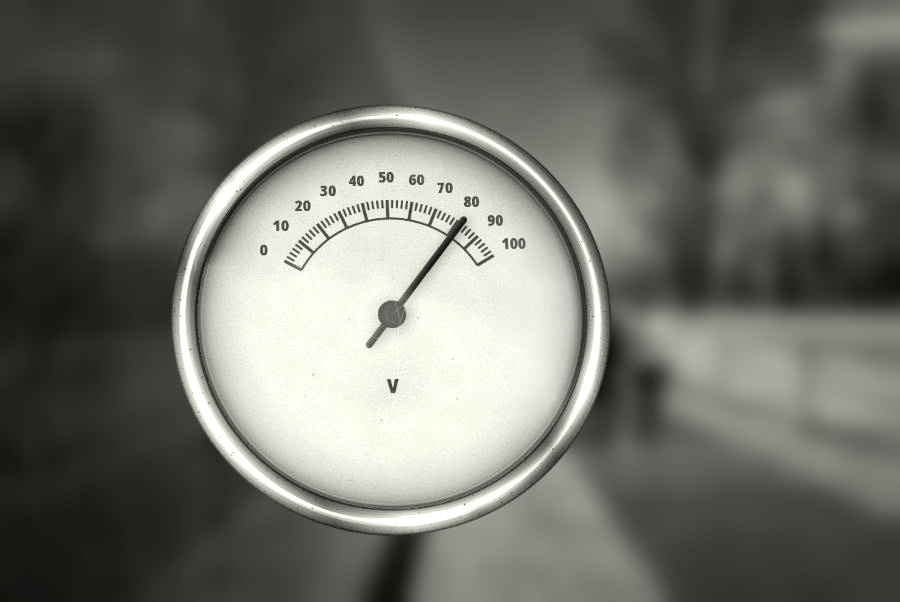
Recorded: 82 (V)
